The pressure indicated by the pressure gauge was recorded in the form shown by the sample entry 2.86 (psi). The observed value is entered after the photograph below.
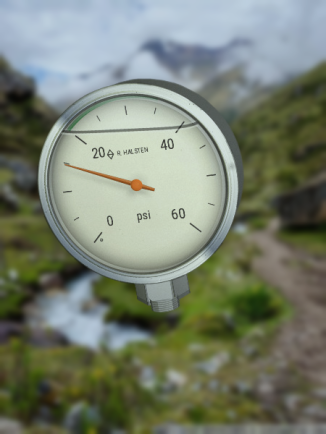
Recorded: 15 (psi)
